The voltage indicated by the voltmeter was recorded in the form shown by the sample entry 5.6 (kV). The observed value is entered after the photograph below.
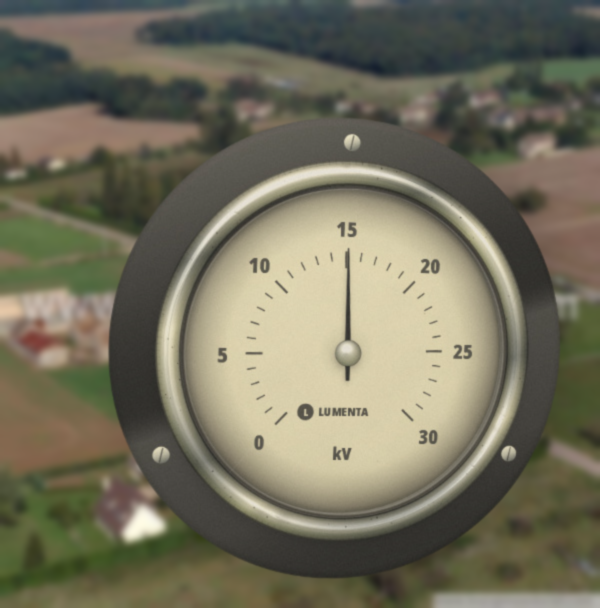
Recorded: 15 (kV)
